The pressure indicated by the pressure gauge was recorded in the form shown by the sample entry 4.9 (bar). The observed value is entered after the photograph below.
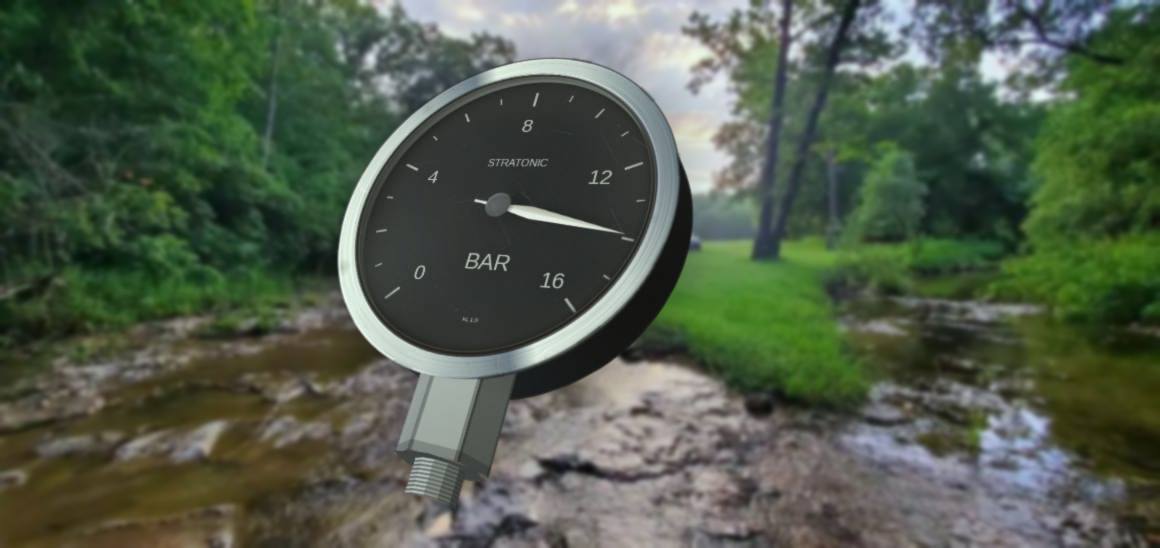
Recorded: 14 (bar)
